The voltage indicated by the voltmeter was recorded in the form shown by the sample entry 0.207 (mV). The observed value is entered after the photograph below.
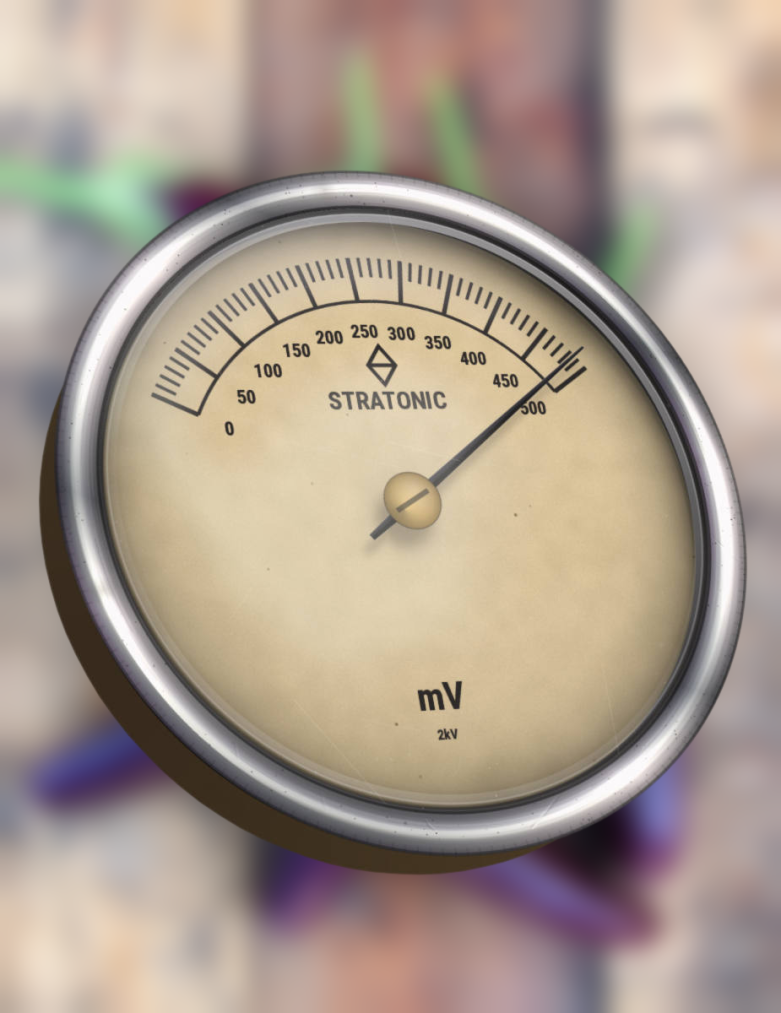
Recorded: 485 (mV)
